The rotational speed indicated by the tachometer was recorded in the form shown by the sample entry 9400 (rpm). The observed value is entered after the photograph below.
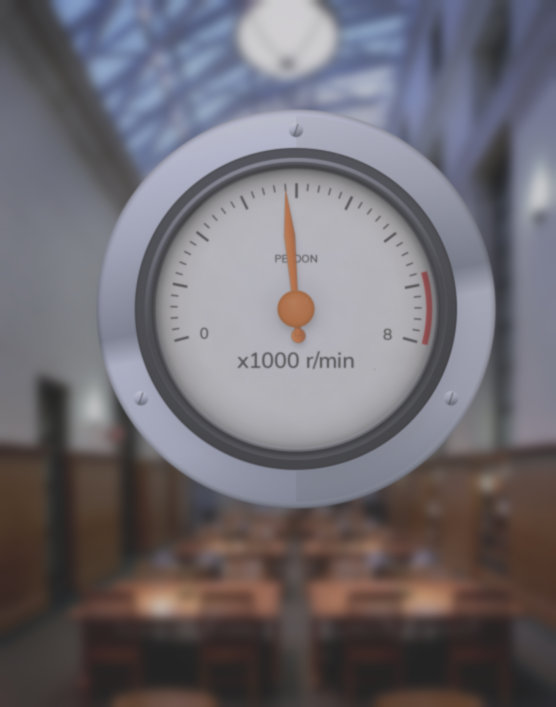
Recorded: 3800 (rpm)
